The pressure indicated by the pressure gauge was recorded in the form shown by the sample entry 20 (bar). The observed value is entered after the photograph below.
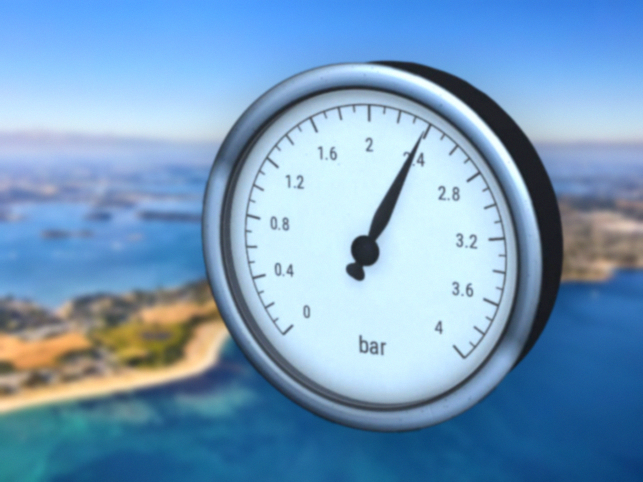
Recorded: 2.4 (bar)
